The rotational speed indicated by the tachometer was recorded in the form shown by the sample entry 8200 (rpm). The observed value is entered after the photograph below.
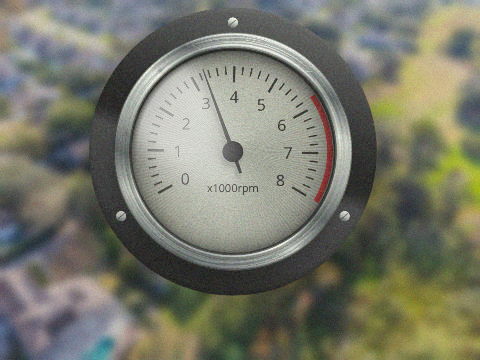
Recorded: 3300 (rpm)
